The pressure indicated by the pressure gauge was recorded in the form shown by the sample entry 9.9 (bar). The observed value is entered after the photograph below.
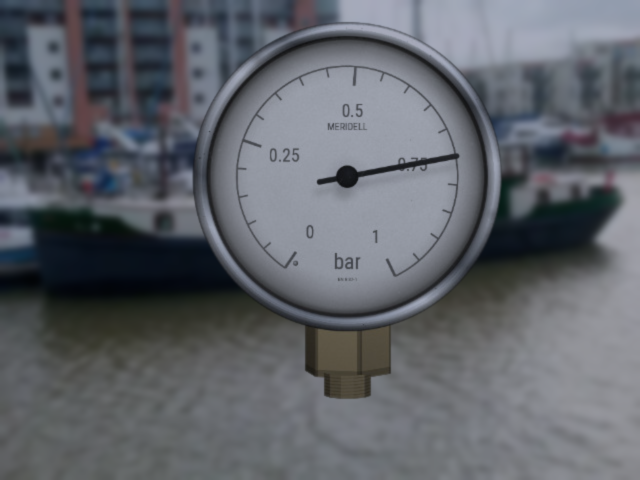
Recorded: 0.75 (bar)
